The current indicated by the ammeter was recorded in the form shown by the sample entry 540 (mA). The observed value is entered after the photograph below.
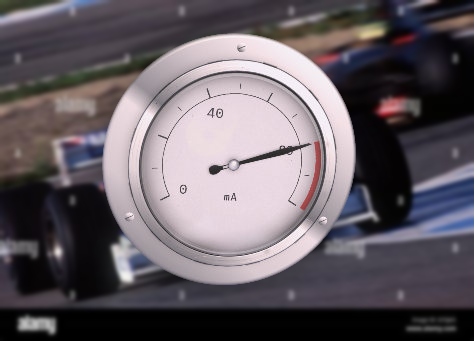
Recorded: 80 (mA)
